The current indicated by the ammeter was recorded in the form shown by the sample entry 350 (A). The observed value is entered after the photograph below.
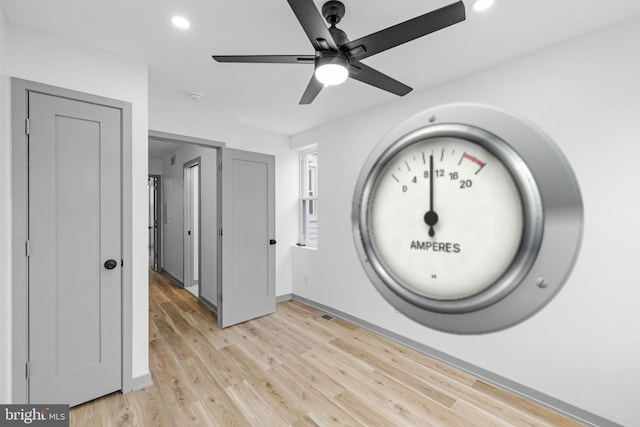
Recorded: 10 (A)
